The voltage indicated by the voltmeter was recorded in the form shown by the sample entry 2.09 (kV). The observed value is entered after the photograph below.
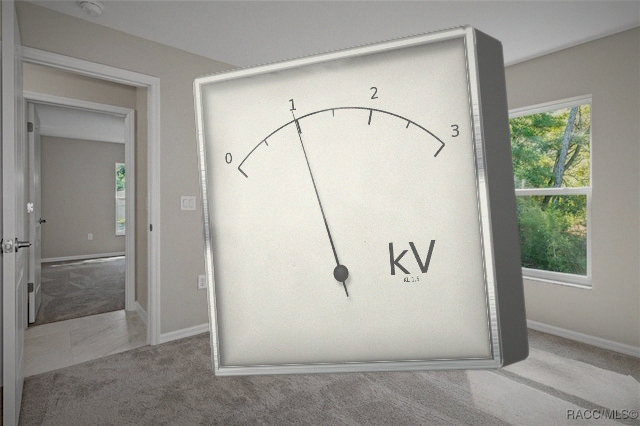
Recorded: 1 (kV)
